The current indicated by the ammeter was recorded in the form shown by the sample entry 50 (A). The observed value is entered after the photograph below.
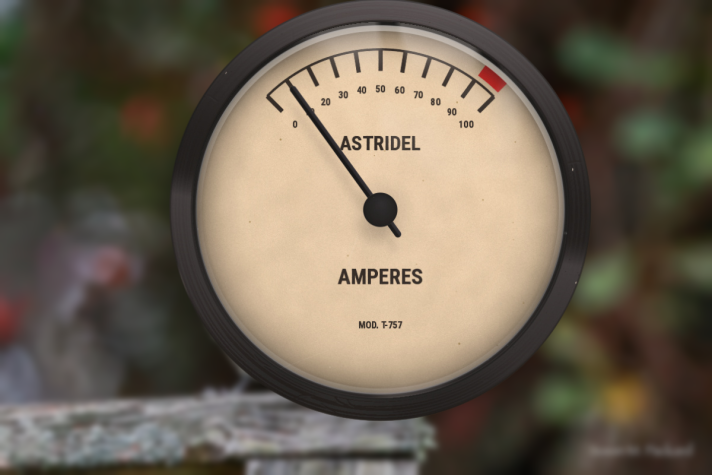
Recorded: 10 (A)
